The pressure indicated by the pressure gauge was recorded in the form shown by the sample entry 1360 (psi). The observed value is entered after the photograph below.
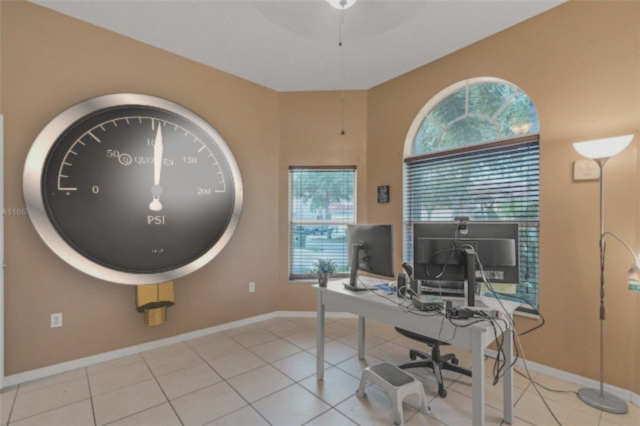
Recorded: 105 (psi)
